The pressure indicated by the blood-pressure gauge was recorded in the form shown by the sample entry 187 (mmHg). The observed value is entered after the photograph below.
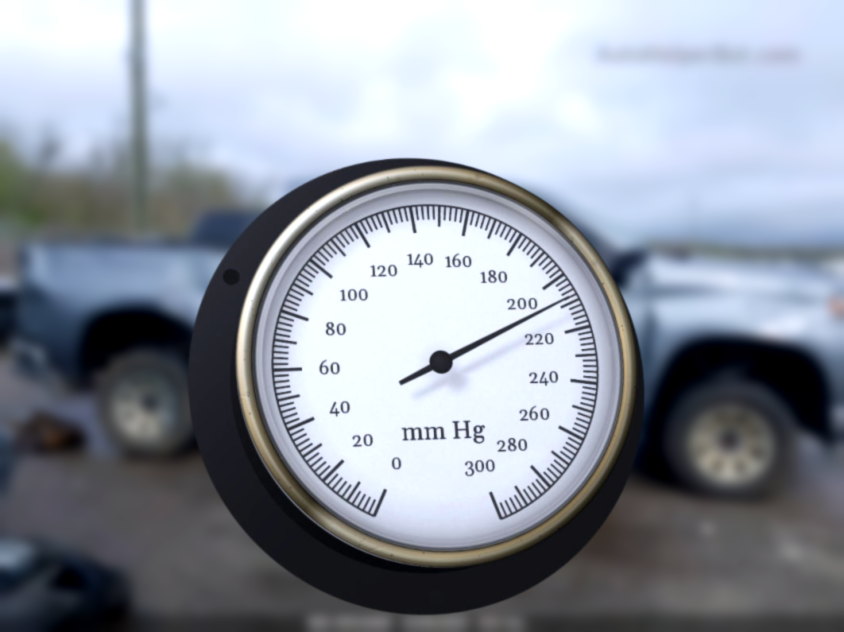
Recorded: 208 (mmHg)
